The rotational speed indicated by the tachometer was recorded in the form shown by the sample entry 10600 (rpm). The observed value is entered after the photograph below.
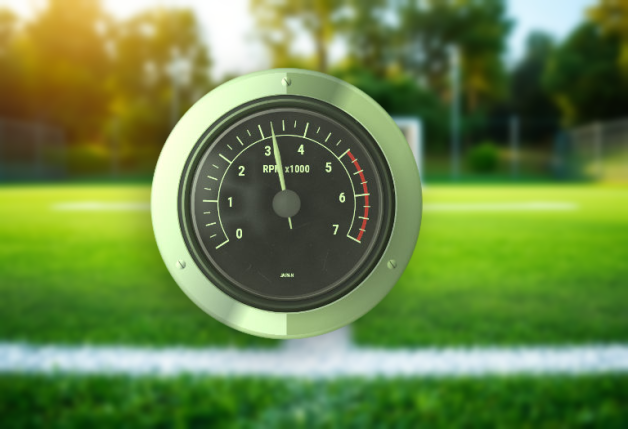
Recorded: 3250 (rpm)
